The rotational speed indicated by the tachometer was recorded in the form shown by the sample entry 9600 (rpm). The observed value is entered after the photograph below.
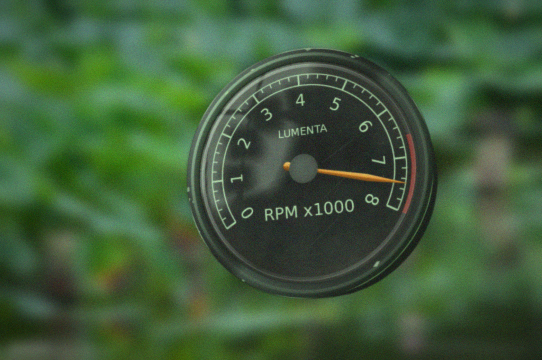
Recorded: 7500 (rpm)
